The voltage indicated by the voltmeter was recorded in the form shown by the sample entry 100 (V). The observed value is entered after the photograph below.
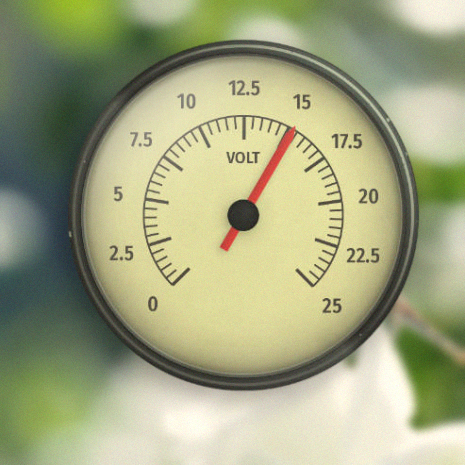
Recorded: 15.25 (V)
